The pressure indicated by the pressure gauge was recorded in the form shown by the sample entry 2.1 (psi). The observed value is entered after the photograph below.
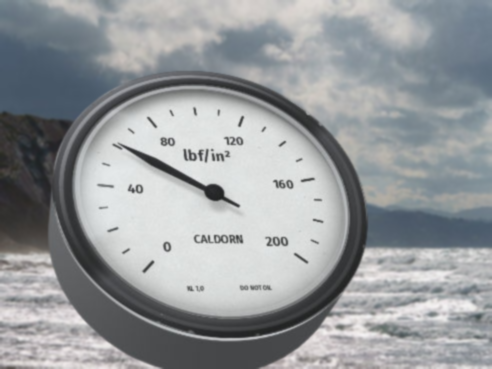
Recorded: 60 (psi)
